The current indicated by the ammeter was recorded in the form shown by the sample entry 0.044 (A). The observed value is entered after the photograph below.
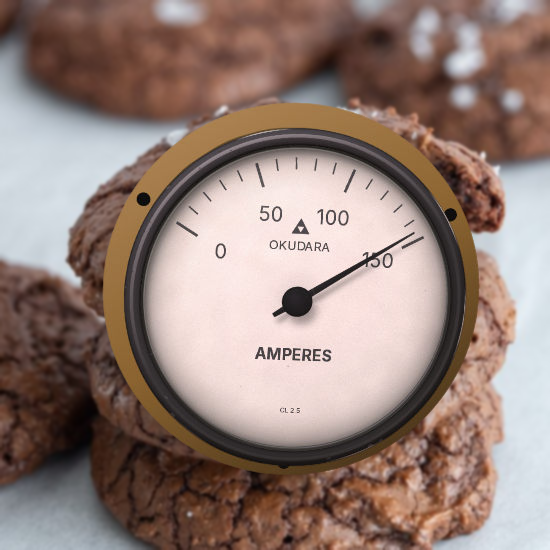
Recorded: 145 (A)
